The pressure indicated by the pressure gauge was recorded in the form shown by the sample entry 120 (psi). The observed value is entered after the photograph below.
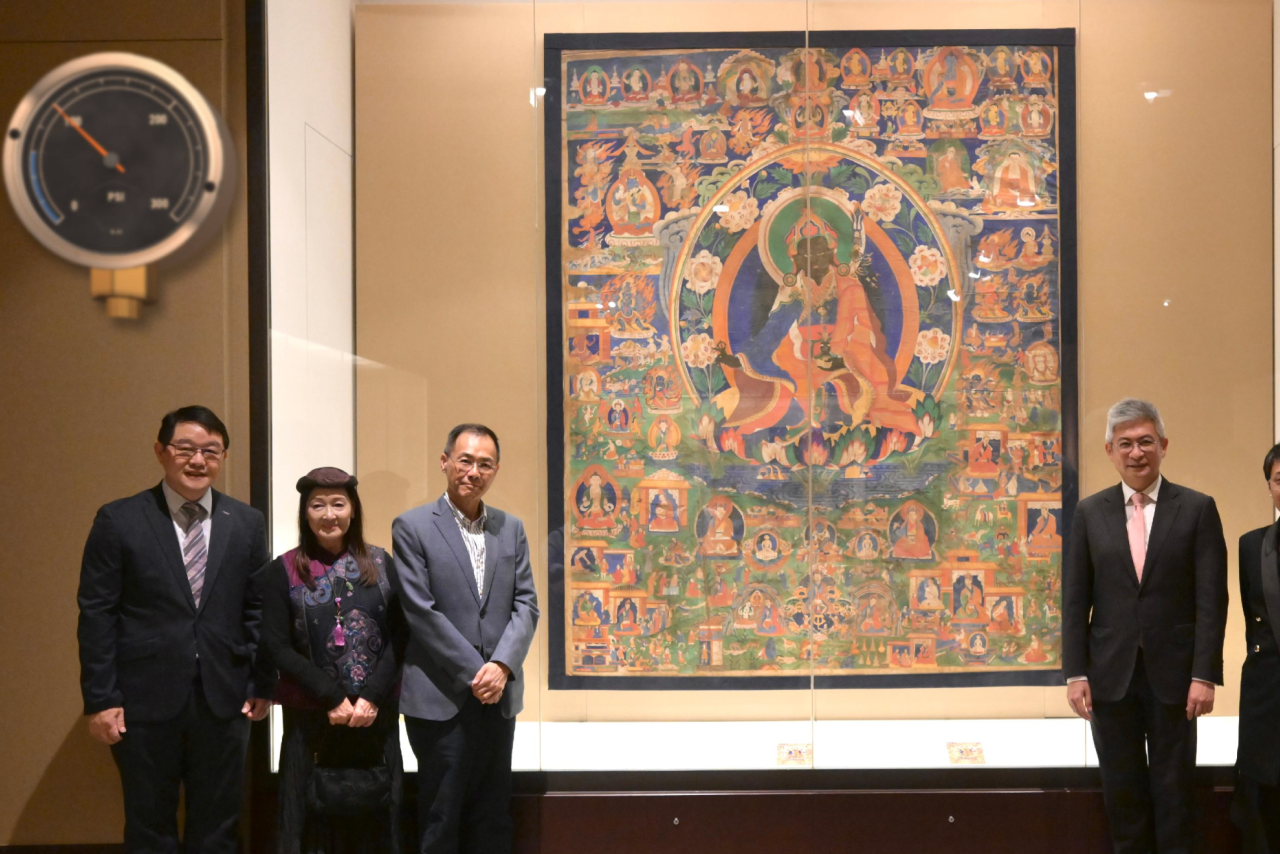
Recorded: 100 (psi)
